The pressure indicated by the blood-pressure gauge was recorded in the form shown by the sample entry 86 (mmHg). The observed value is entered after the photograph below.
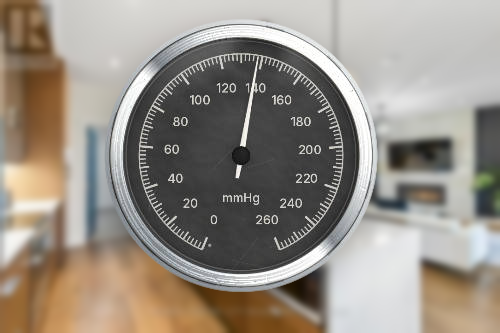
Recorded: 138 (mmHg)
